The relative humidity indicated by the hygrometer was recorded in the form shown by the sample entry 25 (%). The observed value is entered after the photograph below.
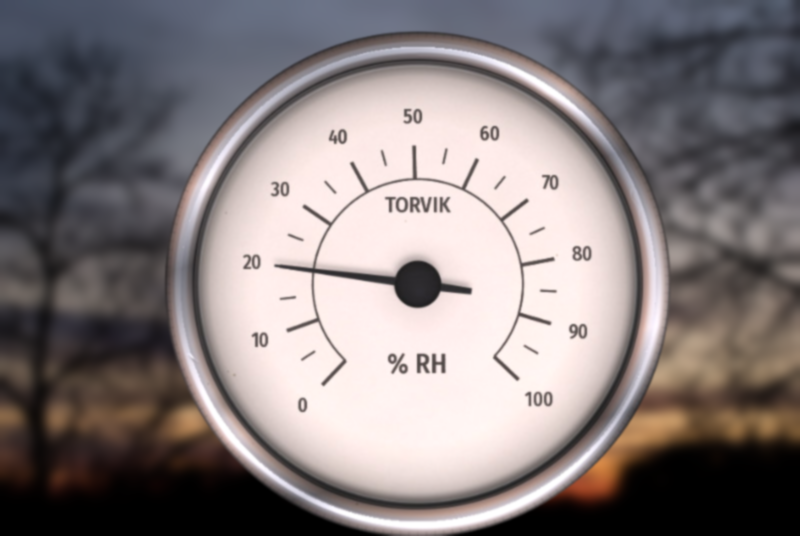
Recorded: 20 (%)
